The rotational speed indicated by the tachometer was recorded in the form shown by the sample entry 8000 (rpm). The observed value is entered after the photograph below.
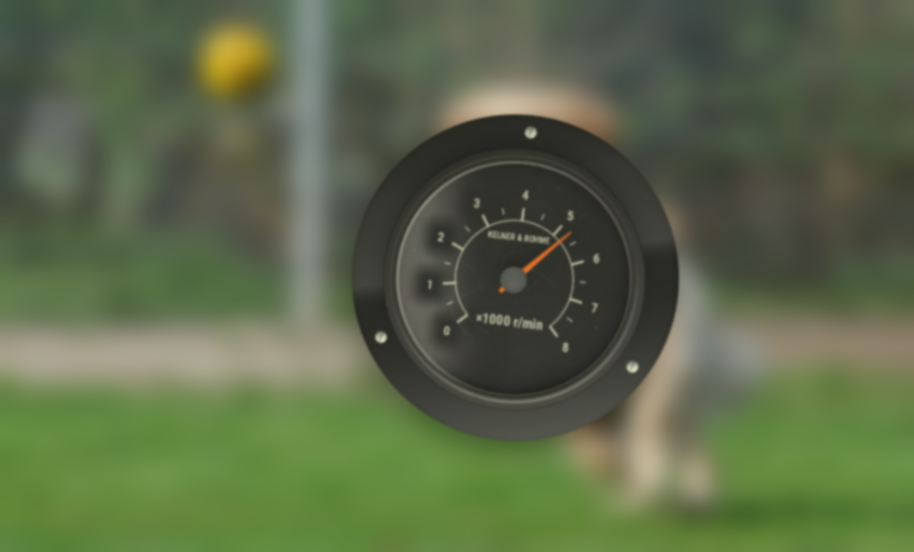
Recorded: 5250 (rpm)
